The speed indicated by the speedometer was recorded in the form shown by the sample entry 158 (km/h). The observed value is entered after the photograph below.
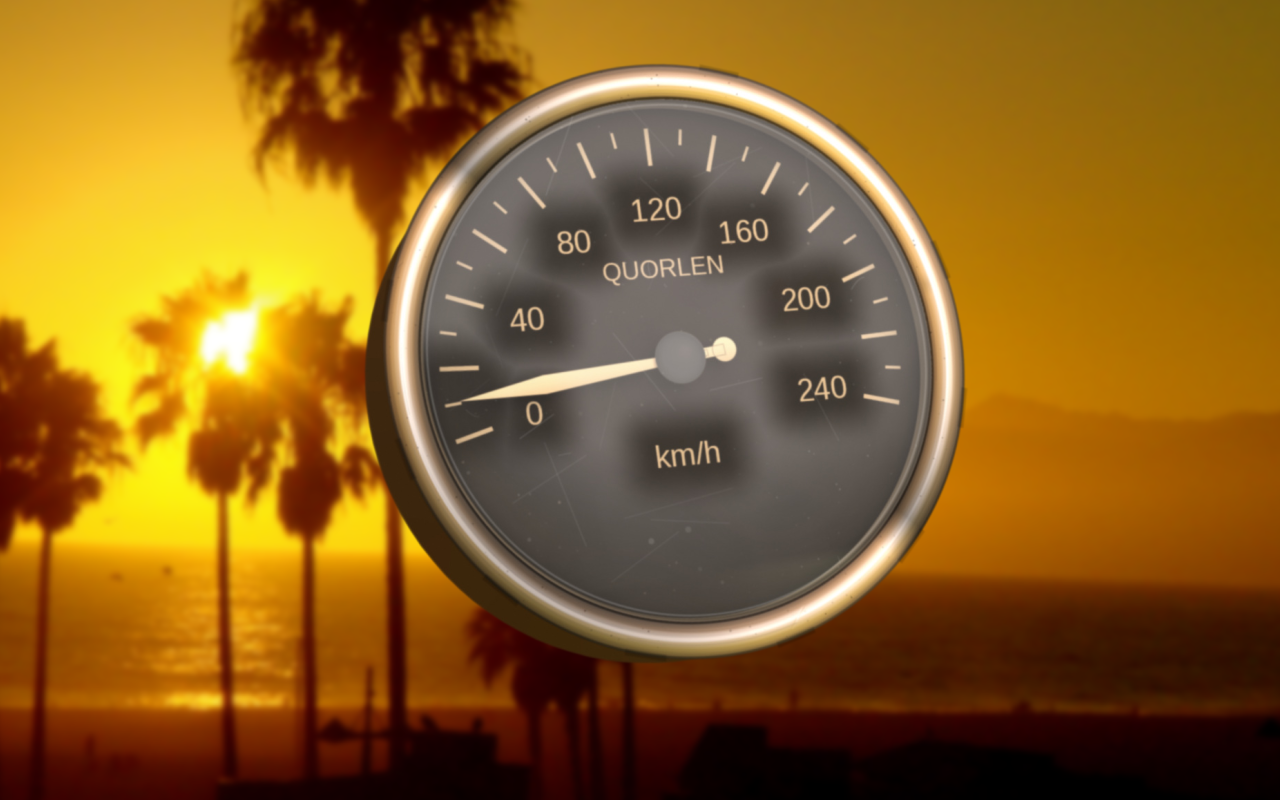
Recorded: 10 (km/h)
